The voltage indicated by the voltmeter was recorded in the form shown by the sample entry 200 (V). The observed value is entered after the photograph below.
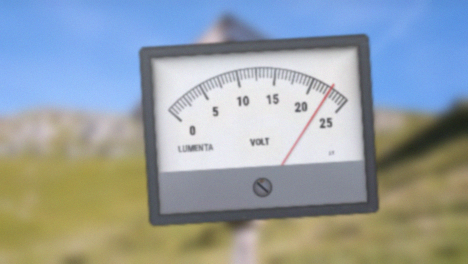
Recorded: 22.5 (V)
